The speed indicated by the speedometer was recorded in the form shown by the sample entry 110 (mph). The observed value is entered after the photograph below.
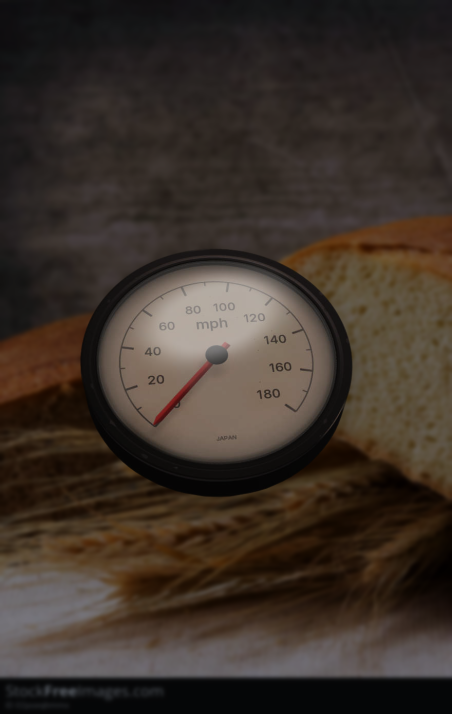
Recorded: 0 (mph)
